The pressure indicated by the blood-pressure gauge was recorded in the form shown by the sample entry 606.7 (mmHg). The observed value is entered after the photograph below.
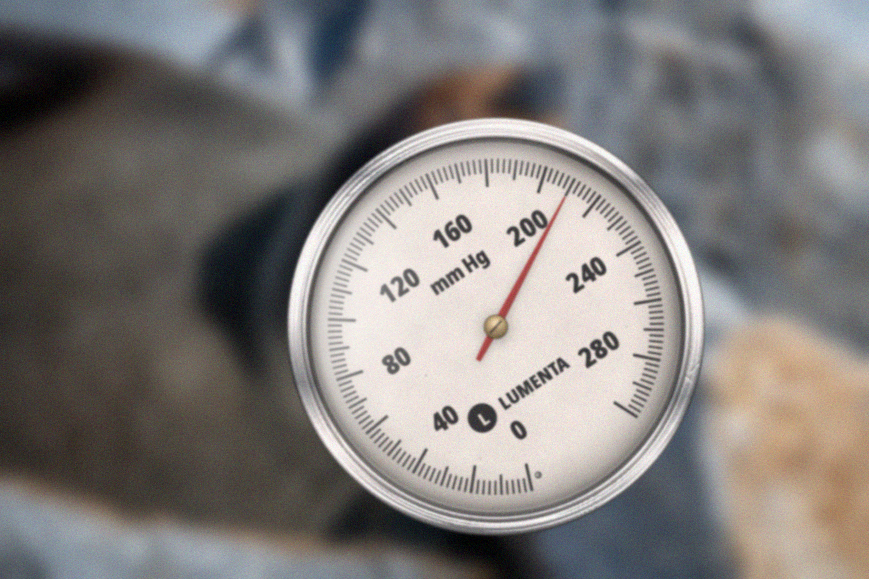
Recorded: 210 (mmHg)
